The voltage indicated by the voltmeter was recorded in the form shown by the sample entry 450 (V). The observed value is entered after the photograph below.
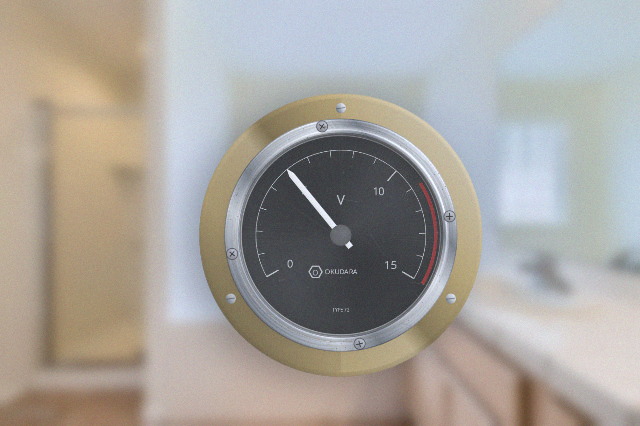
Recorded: 5 (V)
